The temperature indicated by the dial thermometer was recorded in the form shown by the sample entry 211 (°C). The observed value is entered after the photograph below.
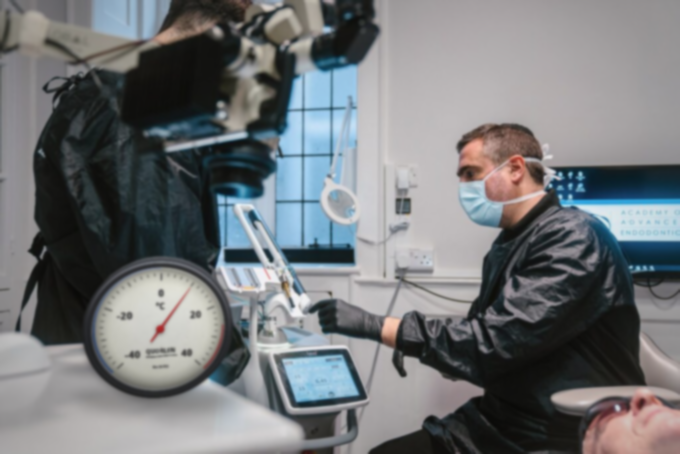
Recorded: 10 (°C)
